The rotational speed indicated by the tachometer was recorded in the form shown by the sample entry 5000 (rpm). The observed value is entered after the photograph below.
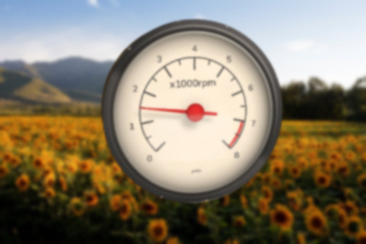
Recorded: 1500 (rpm)
